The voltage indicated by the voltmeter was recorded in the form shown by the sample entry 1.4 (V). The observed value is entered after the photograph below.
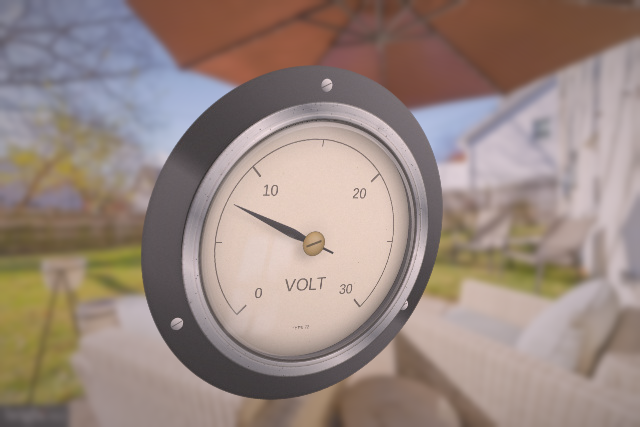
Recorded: 7.5 (V)
